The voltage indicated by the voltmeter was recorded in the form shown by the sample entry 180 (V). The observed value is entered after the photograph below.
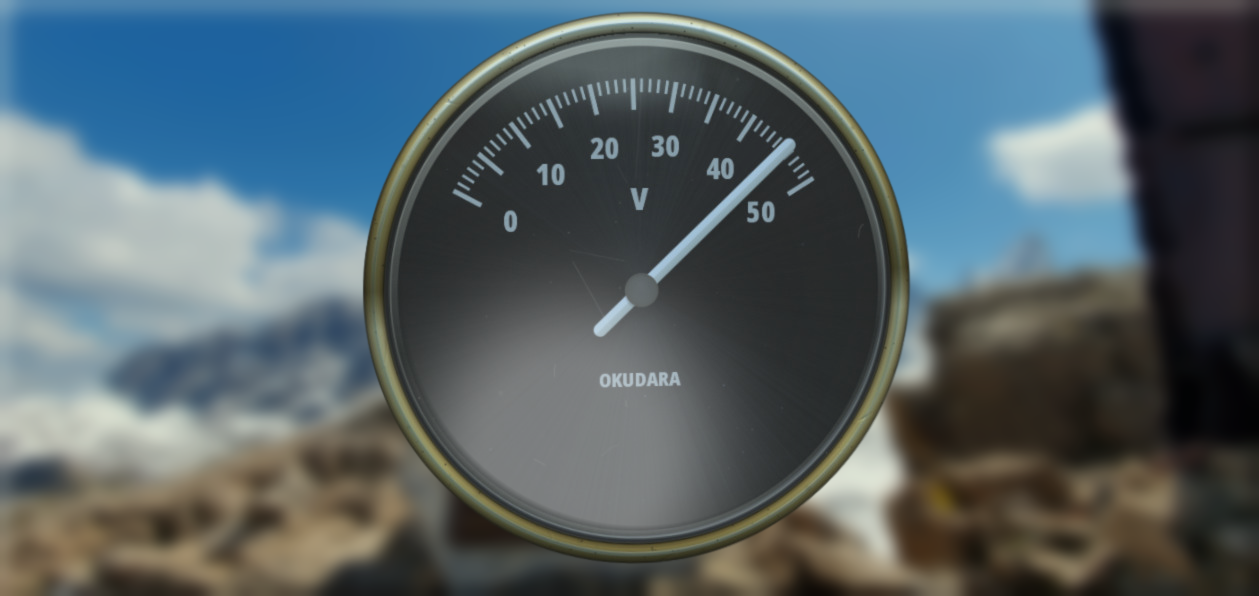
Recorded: 45 (V)
